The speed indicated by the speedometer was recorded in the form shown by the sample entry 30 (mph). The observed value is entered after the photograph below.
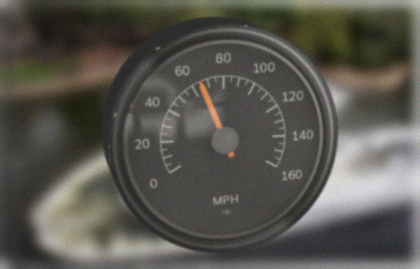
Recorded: 65 (mph)
